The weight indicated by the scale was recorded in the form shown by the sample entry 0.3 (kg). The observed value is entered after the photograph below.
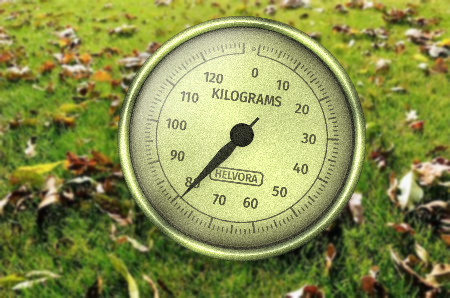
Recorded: 79 (kg)
